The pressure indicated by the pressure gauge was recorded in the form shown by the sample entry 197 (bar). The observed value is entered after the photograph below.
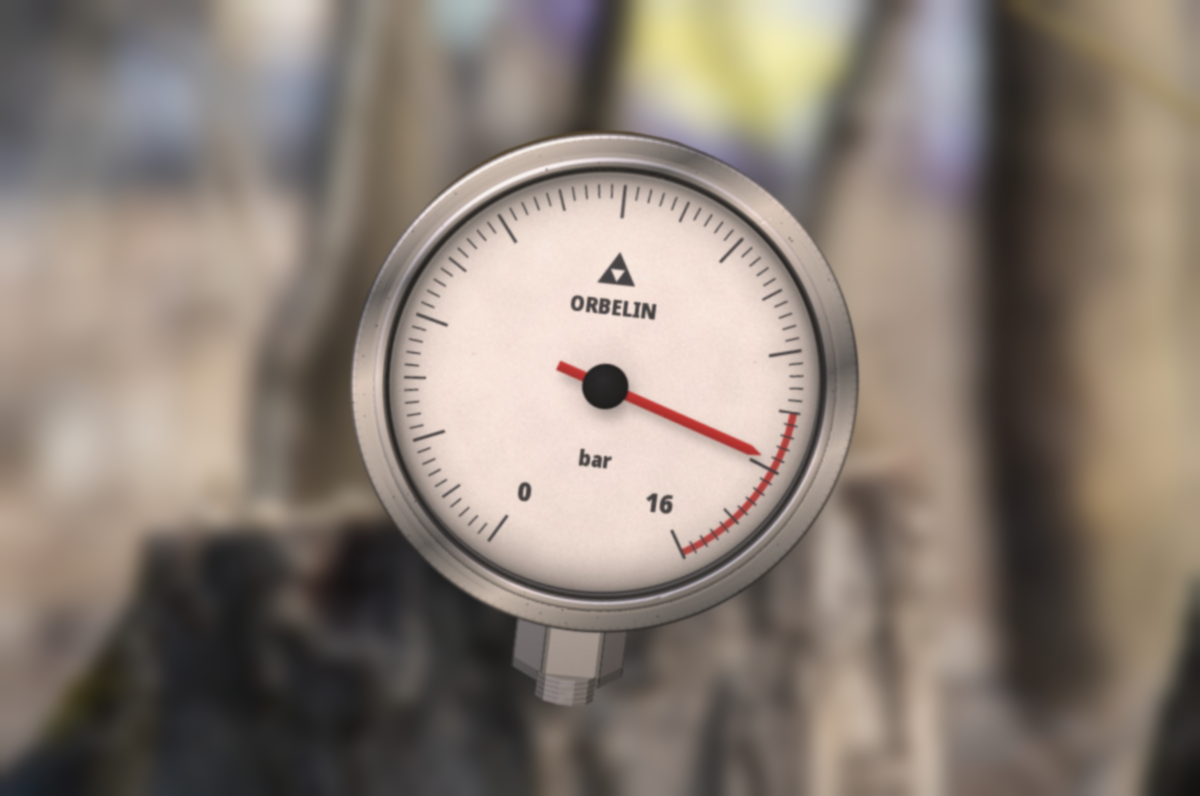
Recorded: 13.8 (bar)
